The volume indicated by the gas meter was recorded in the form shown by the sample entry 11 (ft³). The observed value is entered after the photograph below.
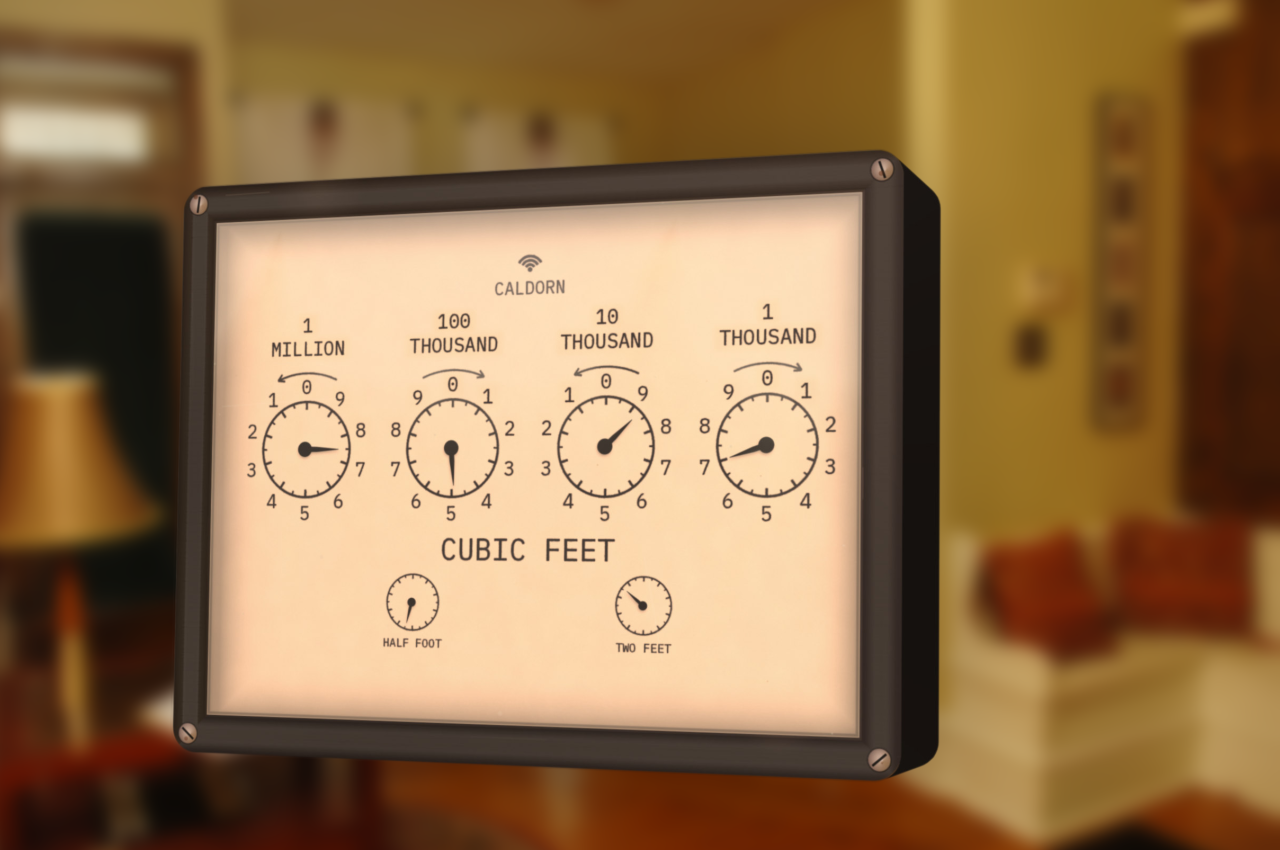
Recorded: 748700 (ft³)
